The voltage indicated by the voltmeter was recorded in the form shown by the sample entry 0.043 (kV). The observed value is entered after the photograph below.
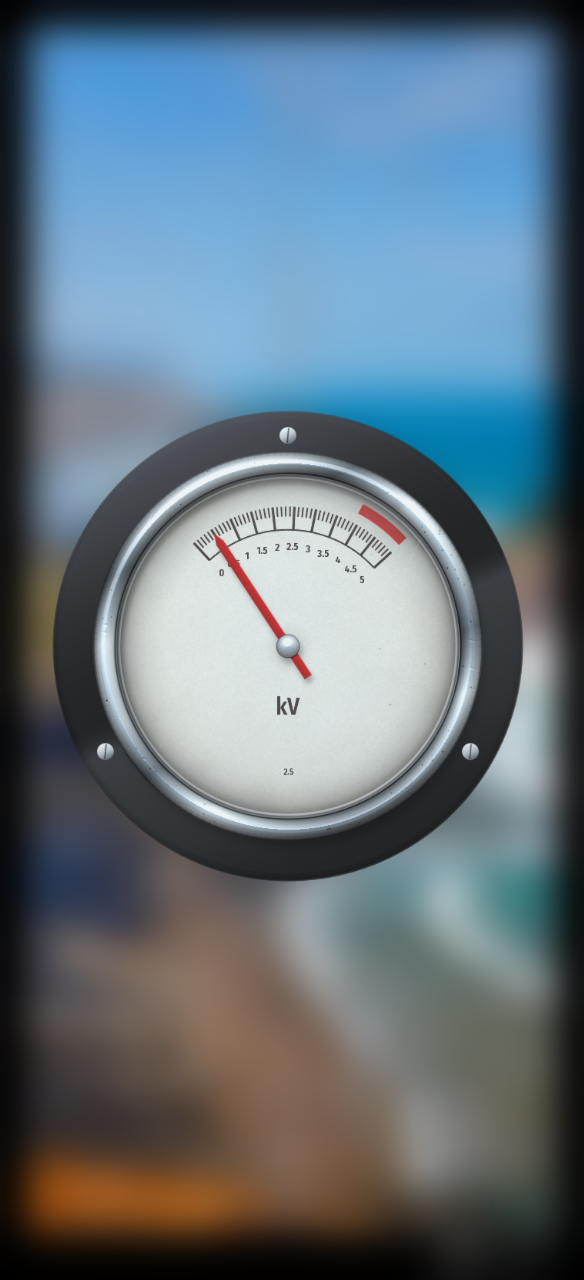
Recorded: 0.5 (kV)
